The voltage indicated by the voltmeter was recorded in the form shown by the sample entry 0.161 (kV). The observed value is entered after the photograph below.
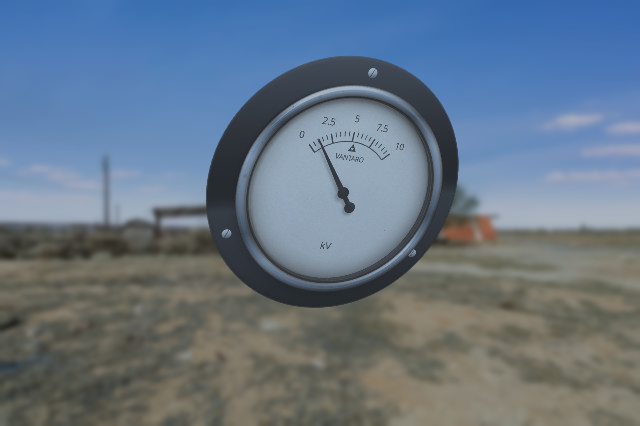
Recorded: 1 (kV)
